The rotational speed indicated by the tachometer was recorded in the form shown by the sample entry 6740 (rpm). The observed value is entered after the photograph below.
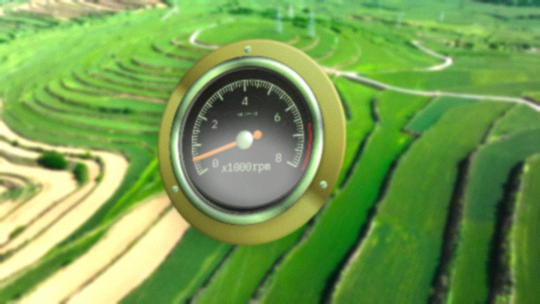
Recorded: 500 (rpm)
